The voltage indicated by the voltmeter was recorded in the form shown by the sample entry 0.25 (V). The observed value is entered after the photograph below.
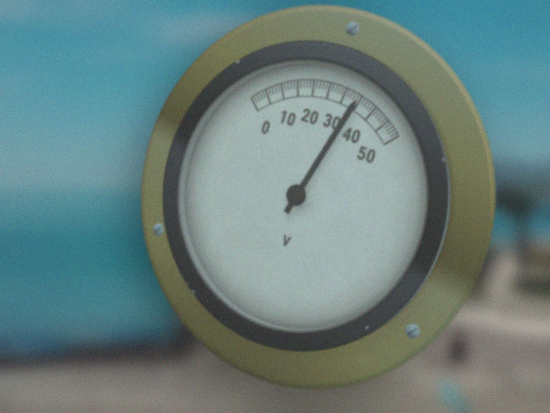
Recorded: 35 (V)
